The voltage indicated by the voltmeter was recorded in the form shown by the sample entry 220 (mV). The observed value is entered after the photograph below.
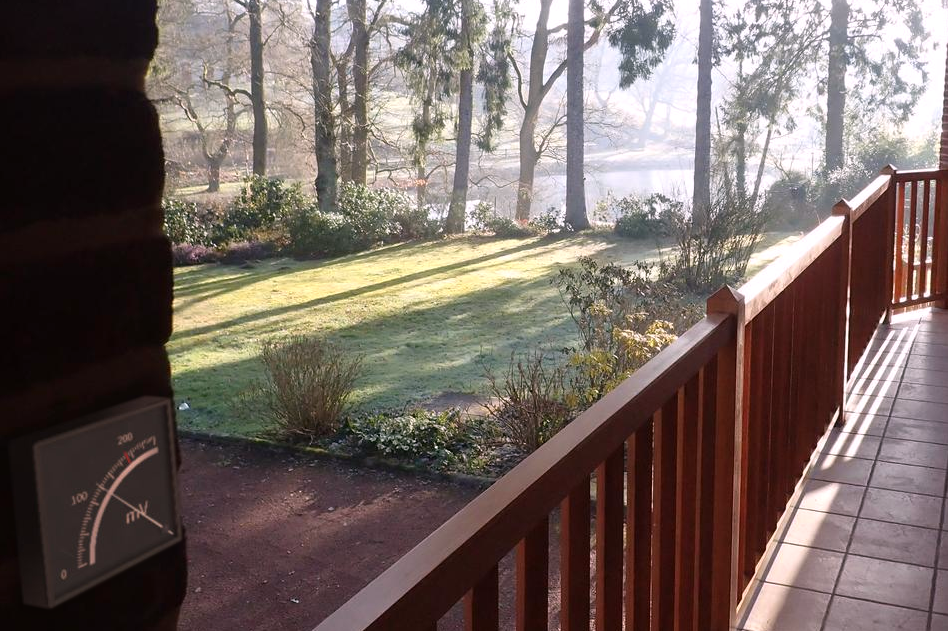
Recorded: 125 (mV)
